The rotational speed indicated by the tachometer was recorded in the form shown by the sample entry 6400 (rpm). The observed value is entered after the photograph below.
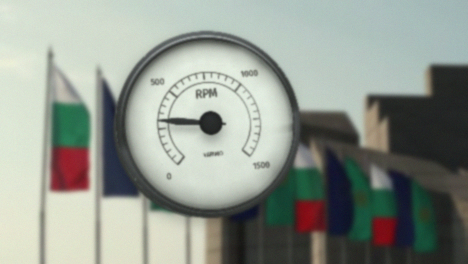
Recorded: 300 (rpm)
